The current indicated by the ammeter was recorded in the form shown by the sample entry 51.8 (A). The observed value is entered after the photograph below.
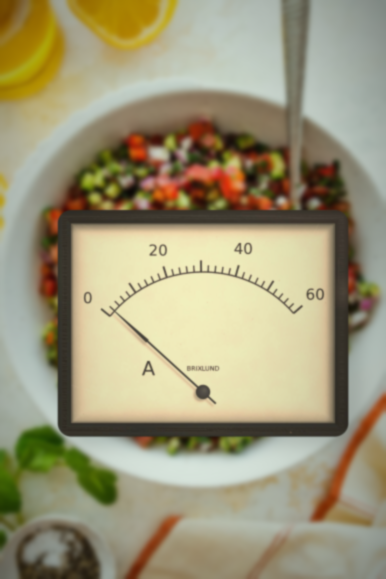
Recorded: 2 (A)
